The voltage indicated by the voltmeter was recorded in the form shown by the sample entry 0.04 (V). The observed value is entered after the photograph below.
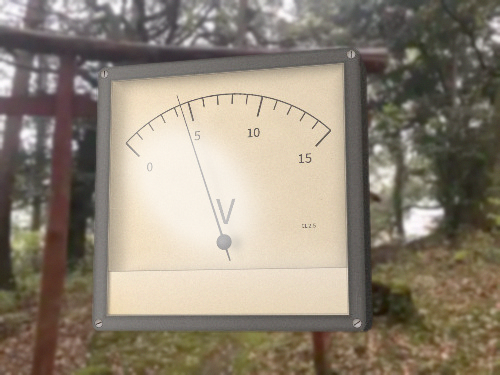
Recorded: 4.5 (V)
